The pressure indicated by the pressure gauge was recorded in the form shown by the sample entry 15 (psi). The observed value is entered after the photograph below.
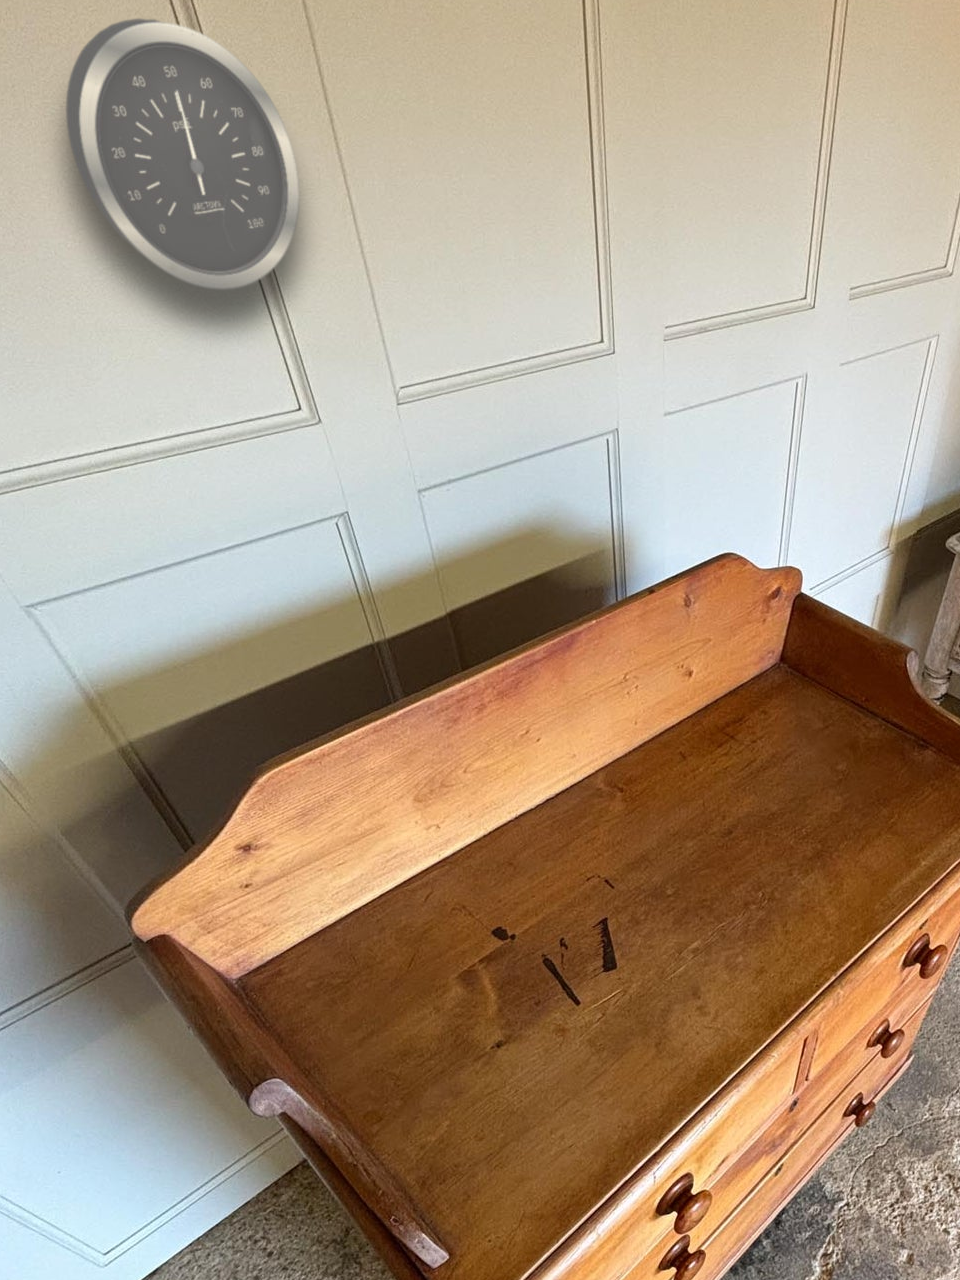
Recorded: 50 (psi)
